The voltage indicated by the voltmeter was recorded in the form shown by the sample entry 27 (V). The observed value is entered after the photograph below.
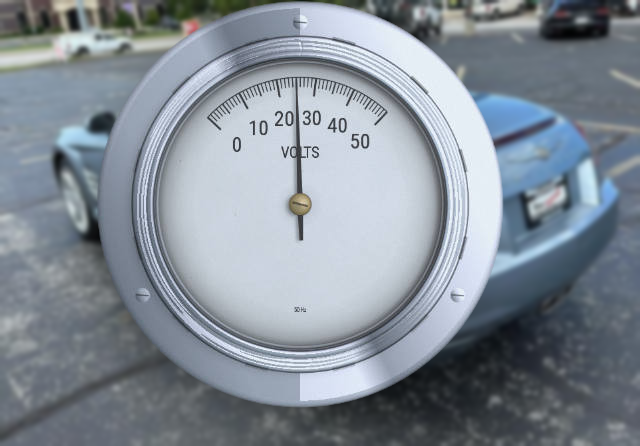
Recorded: 25 (V)
